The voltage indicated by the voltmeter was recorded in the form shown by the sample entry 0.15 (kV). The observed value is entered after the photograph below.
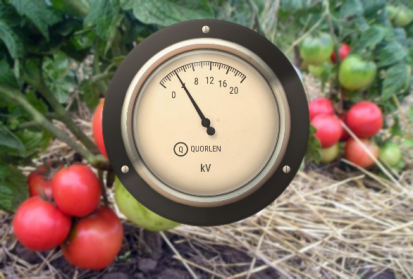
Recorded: 4 (kV)
